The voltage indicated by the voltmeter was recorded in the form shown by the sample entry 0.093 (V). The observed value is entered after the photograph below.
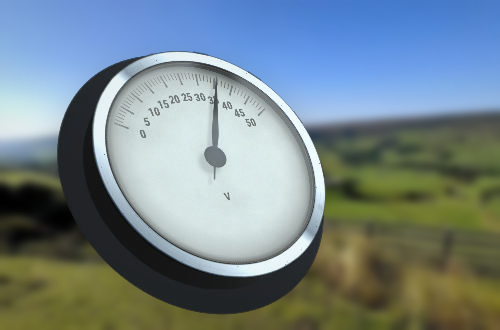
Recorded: 35 (V)
